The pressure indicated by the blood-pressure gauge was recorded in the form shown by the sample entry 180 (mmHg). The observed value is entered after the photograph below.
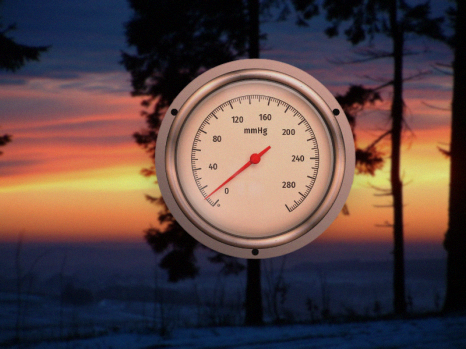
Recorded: 10 (mmHg)
